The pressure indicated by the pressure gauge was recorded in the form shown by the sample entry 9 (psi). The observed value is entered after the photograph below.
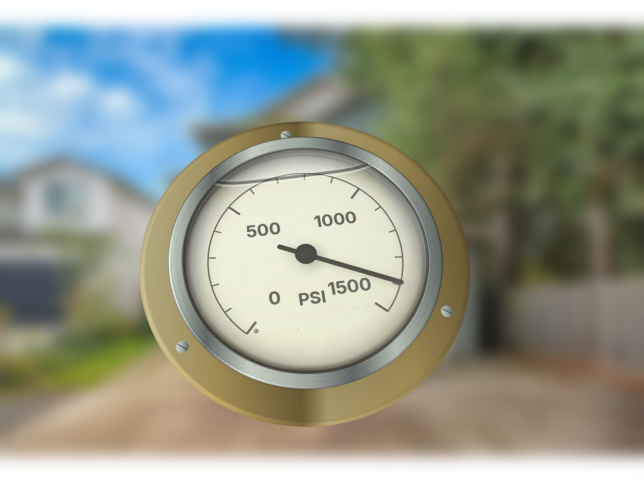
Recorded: 1400 (psi)
